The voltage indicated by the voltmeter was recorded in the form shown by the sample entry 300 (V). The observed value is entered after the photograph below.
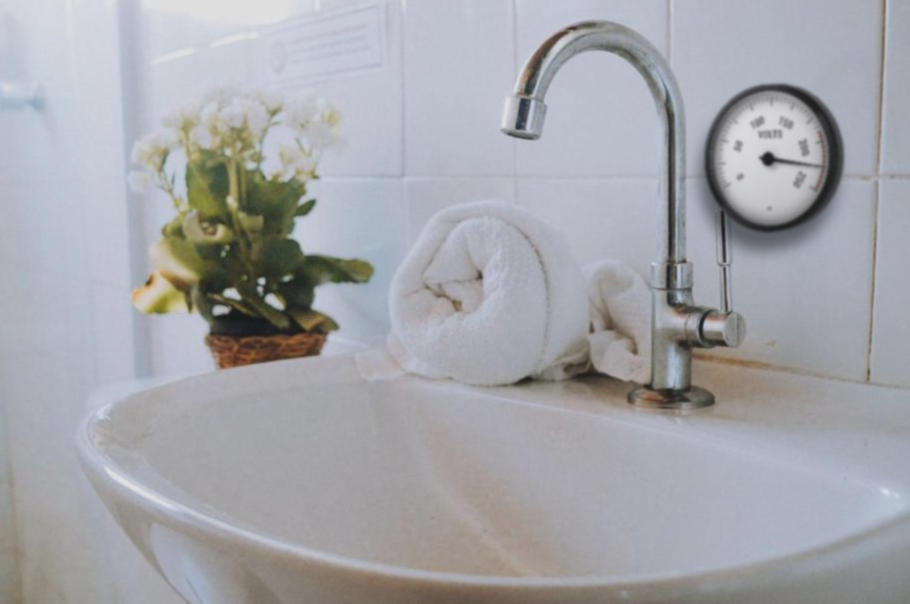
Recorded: 225 (V)
